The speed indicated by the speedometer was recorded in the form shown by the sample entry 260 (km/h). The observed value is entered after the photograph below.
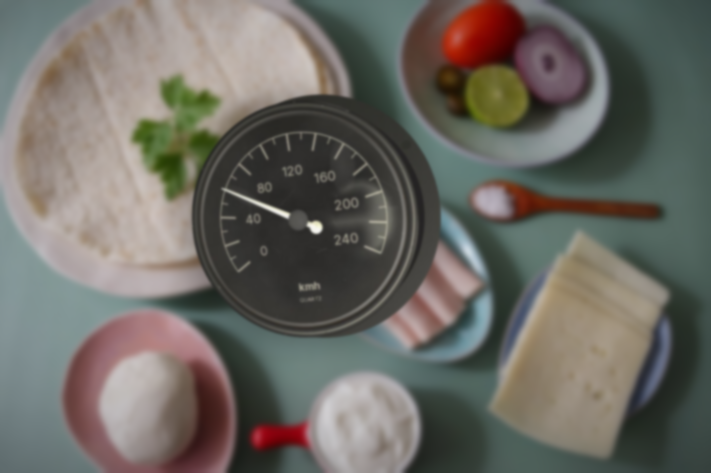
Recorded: 60 (km/h)
